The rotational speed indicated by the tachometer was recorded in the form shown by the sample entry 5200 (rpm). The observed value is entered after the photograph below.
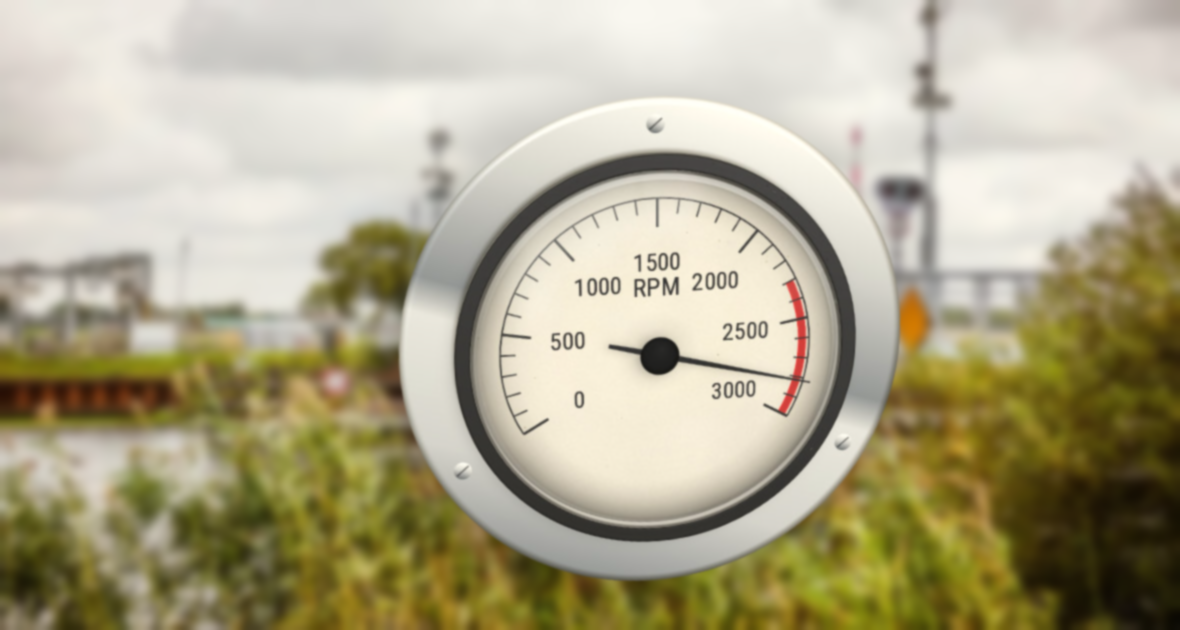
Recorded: 2800 (rpm)
